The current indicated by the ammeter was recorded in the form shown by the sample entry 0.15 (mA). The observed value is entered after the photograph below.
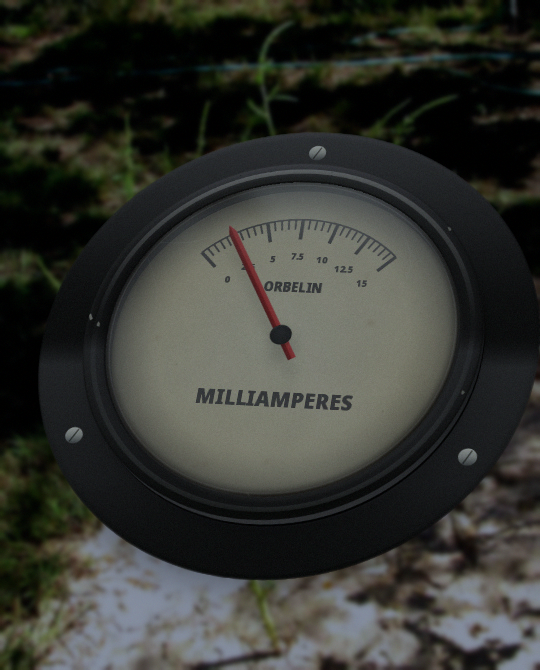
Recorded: 2.5 (mA)
